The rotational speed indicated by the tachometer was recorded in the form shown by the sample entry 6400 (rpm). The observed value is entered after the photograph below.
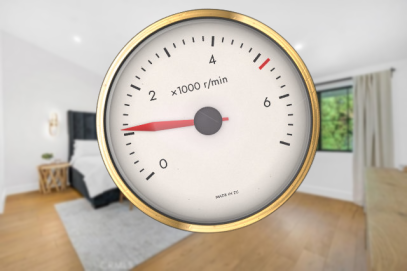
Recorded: 1100 (rpm)
